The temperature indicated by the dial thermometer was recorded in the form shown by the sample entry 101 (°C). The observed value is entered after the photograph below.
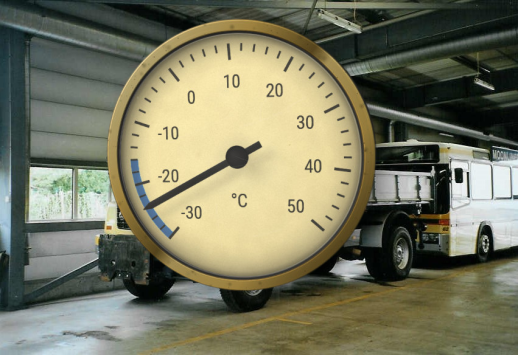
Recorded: -24 (°C)
